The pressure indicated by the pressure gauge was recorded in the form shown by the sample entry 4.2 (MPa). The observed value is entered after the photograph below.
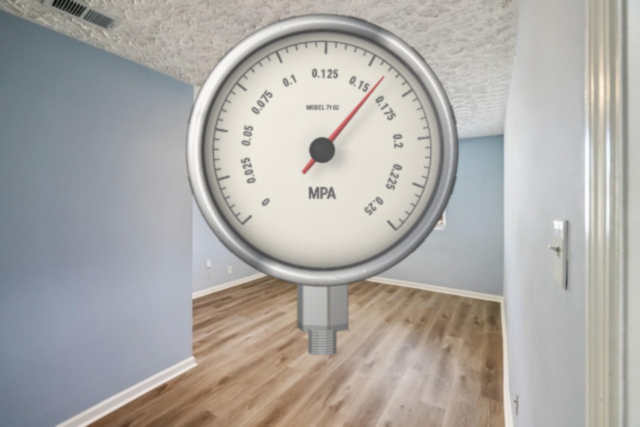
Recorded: 0.16 (MPa)
